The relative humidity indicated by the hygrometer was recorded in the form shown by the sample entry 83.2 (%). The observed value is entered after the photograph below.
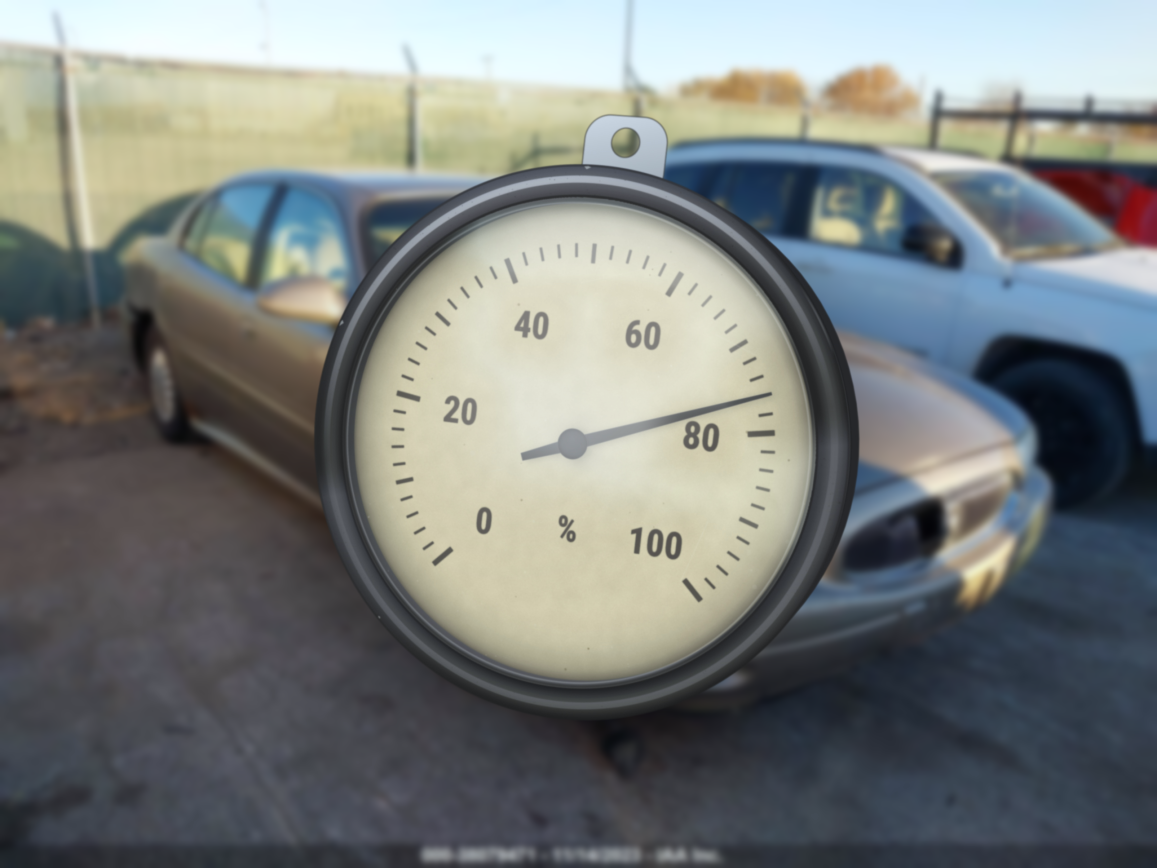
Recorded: 76 (%)
